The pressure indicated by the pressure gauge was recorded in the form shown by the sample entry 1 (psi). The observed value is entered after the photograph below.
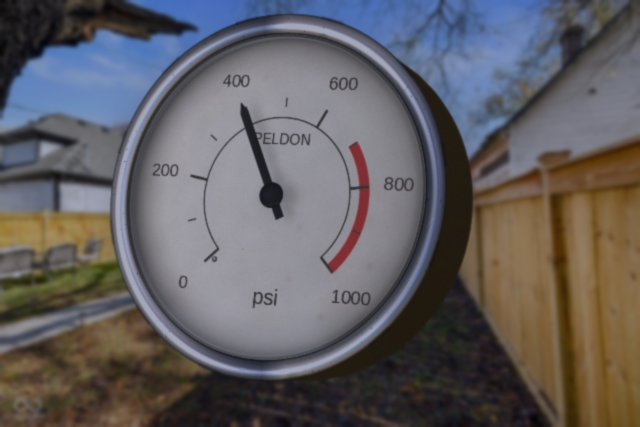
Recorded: 400 (psi)
